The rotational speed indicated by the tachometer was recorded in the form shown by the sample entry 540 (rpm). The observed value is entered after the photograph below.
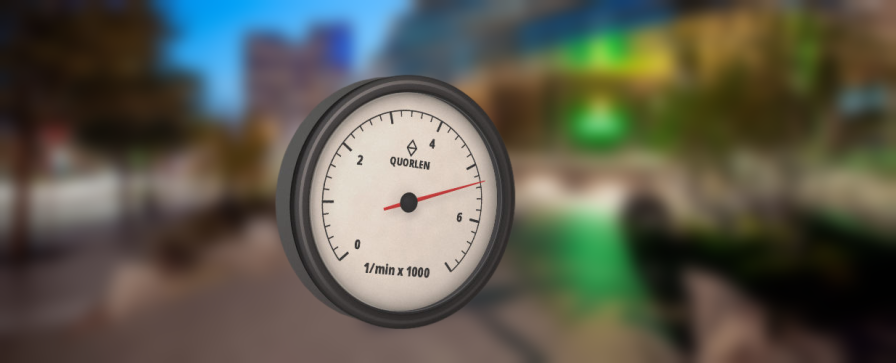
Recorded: 5300 (rpm)
